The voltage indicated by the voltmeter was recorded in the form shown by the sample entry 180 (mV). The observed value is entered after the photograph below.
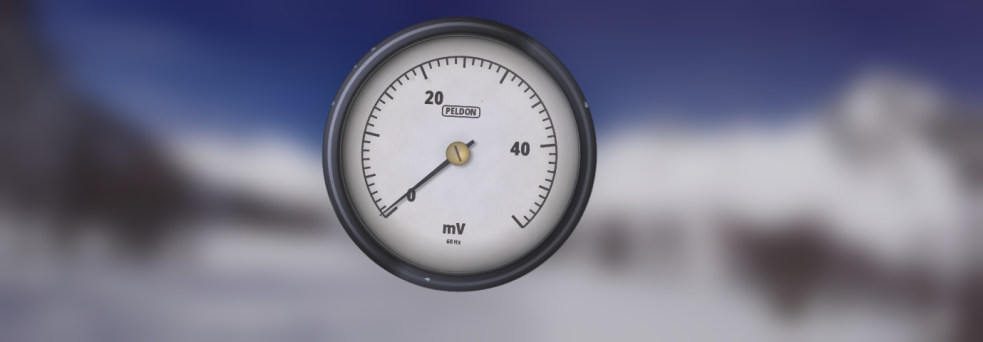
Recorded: 0.5 (mV)
